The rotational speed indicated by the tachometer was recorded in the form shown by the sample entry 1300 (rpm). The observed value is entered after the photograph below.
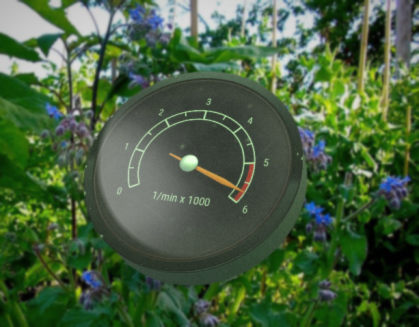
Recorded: 5750 (rpm)
